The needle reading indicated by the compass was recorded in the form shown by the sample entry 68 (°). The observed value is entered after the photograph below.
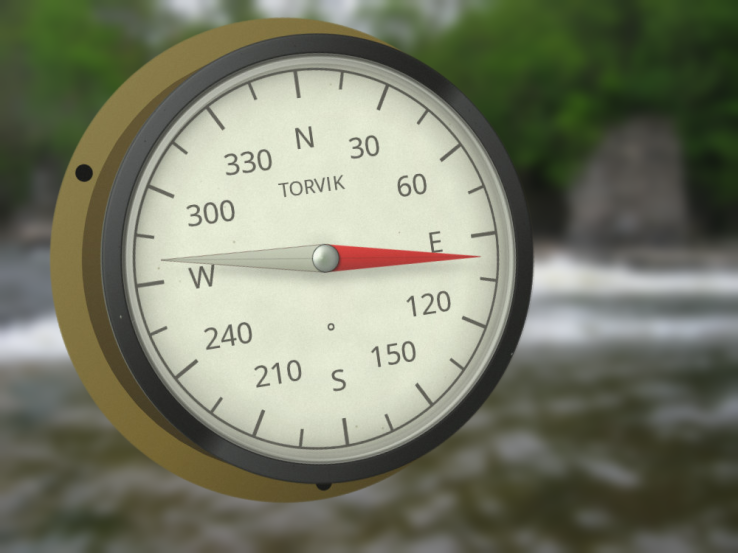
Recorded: 97.5 (°)
